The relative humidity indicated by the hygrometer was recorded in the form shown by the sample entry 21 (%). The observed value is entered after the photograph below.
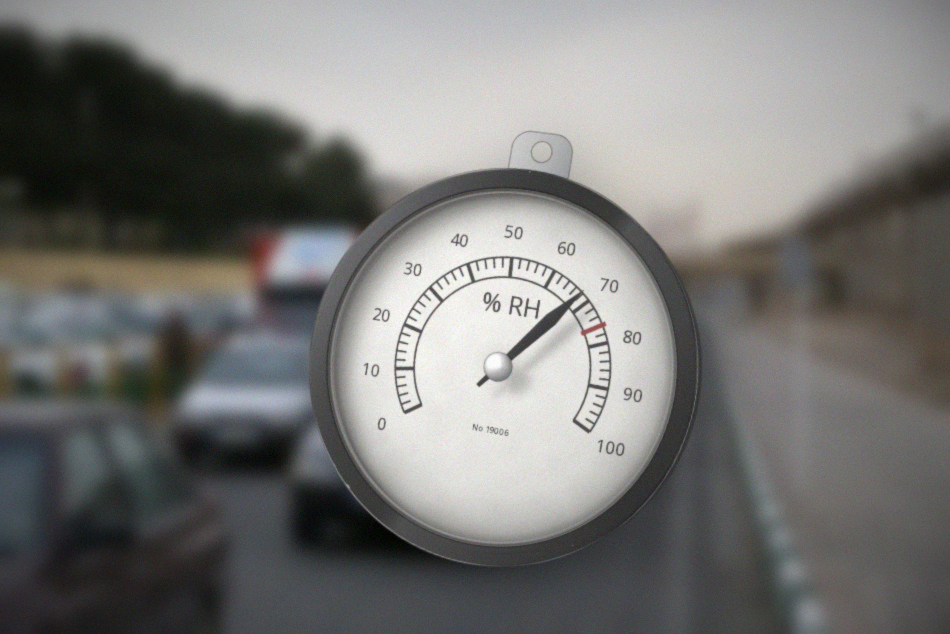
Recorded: 68 (%)
